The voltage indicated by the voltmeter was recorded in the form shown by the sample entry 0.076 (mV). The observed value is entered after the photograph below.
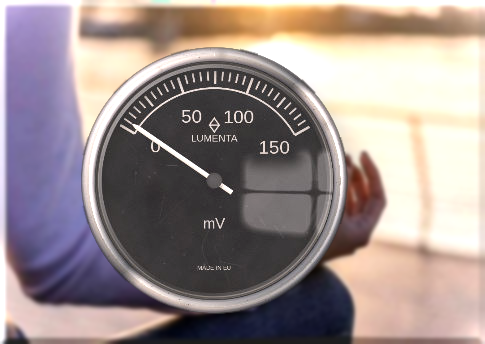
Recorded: 5 (mV)
